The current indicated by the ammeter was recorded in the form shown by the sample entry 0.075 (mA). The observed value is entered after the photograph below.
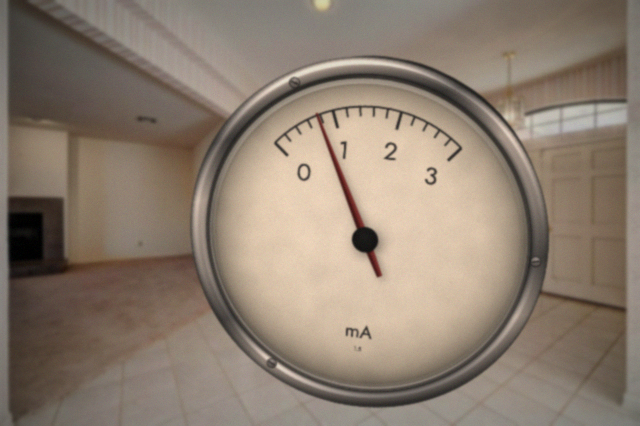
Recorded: 0.8 (mA)
